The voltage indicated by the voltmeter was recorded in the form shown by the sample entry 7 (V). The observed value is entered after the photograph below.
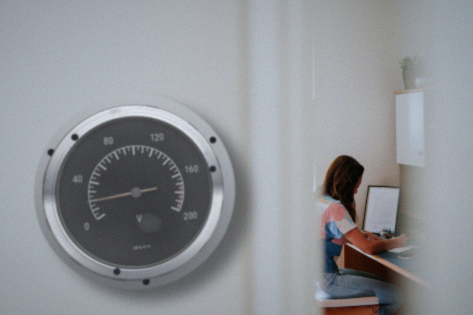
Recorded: 20 (V)
